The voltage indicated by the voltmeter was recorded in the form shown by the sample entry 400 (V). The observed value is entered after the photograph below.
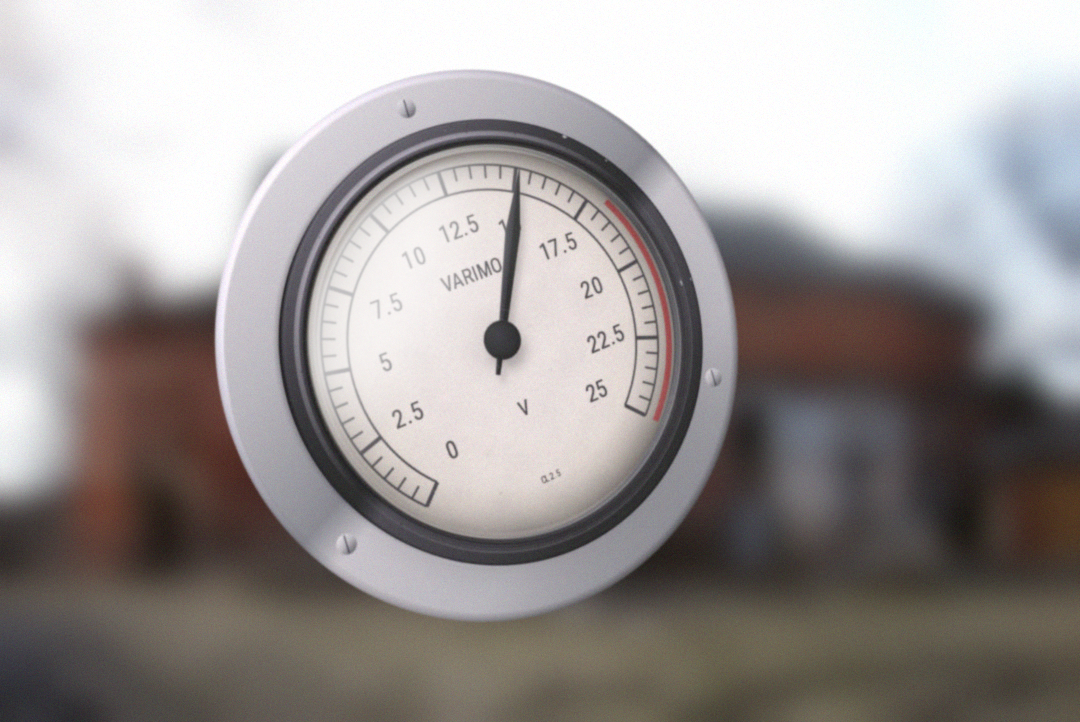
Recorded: 15 (V)
